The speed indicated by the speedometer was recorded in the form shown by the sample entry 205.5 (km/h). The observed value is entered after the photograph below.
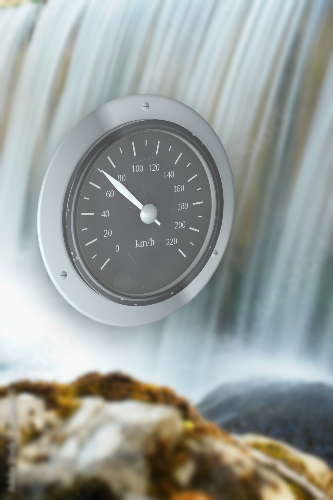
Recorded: 70 (km/h)
